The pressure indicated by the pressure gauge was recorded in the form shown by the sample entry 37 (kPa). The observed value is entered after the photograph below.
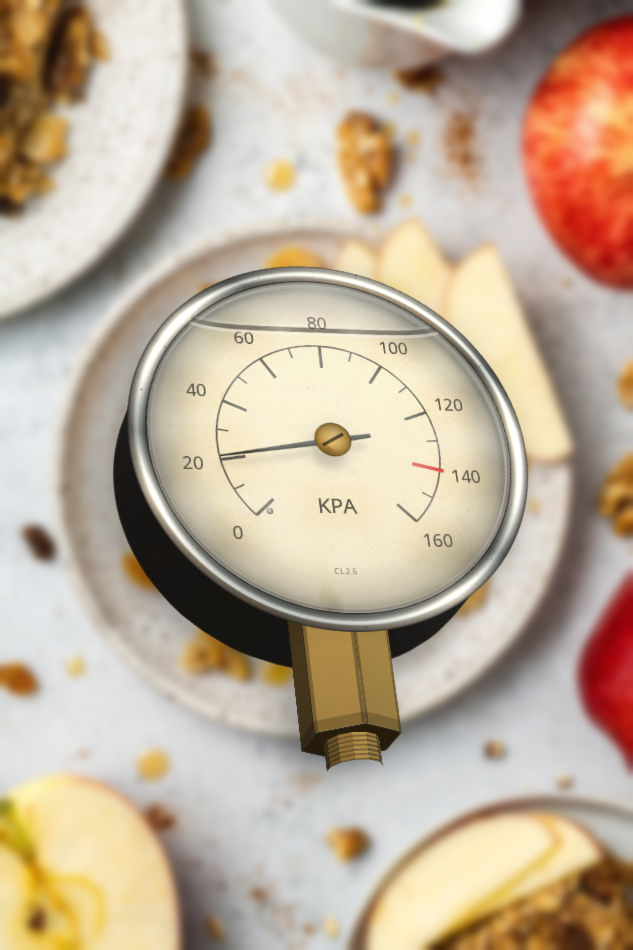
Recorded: 20 (kPa)
